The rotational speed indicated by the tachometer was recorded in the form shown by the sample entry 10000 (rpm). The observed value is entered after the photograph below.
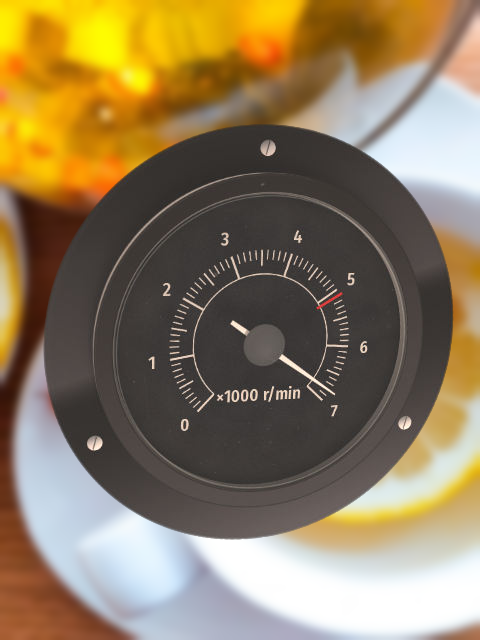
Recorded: 6800 (rpm)
